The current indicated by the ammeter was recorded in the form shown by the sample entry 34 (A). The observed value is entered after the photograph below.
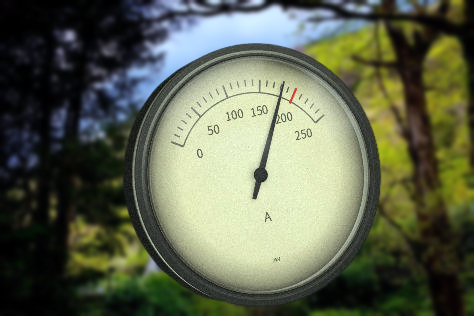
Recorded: 180 (A)
